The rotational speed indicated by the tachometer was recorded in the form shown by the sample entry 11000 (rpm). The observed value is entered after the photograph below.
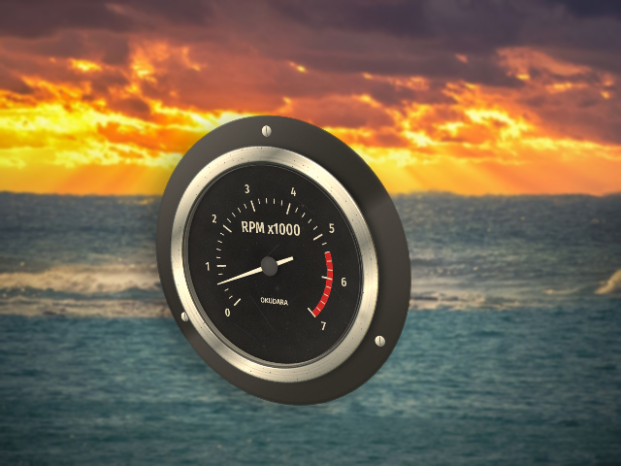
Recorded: 600 (rpm)
